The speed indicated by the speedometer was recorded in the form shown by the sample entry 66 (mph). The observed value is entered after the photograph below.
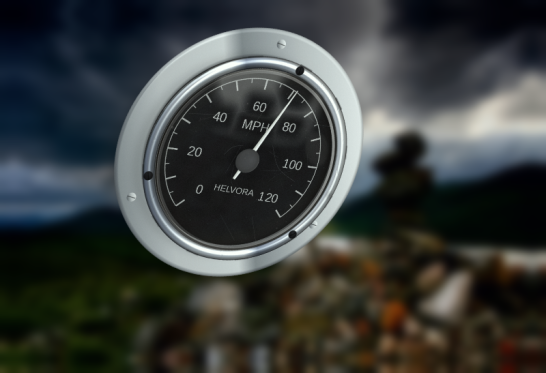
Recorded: 70 (mph)
